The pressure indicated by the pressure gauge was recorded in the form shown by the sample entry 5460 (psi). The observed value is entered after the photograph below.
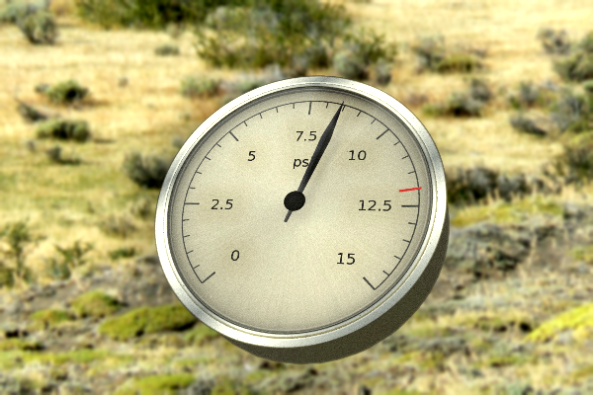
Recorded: 8.5 (psi)
